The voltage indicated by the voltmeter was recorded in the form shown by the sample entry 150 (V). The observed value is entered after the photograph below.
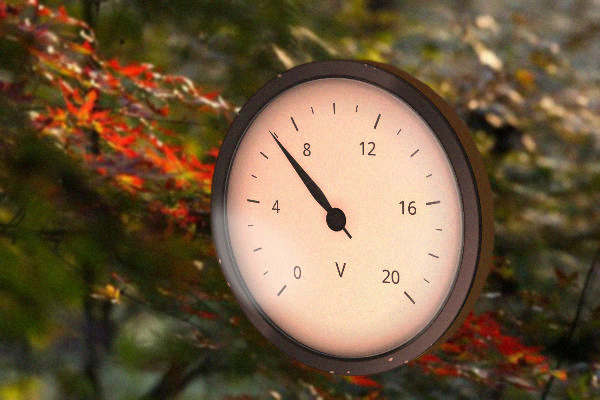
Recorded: 7 (V)
